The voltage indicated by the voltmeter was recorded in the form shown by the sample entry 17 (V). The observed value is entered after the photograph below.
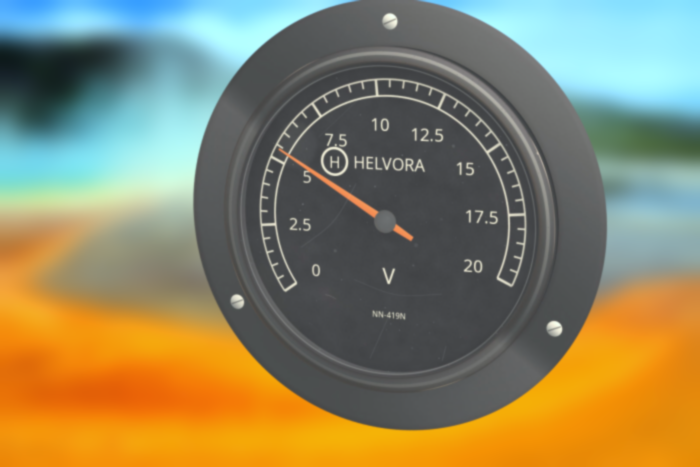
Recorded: 5.5 (V)
